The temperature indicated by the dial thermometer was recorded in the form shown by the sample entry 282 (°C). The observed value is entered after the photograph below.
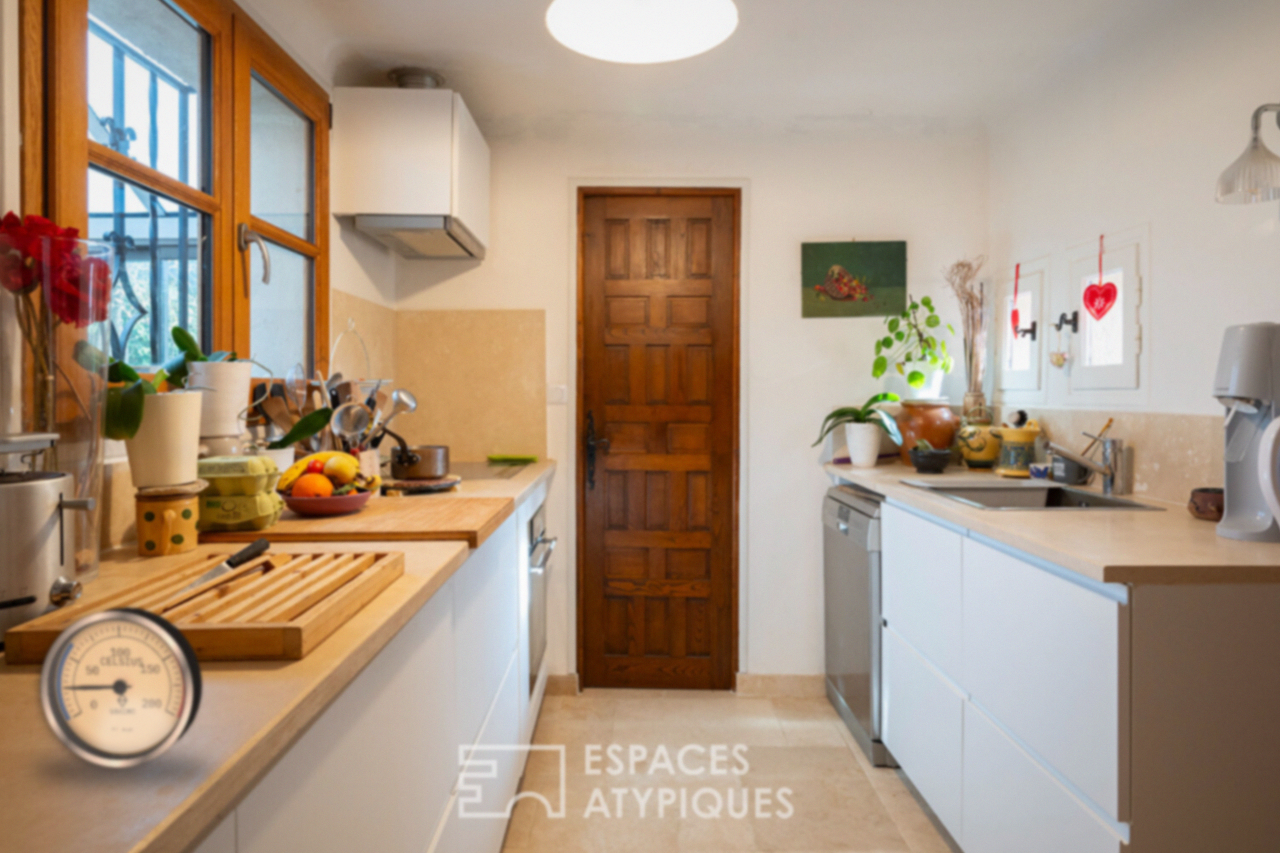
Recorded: 25 (°C)
